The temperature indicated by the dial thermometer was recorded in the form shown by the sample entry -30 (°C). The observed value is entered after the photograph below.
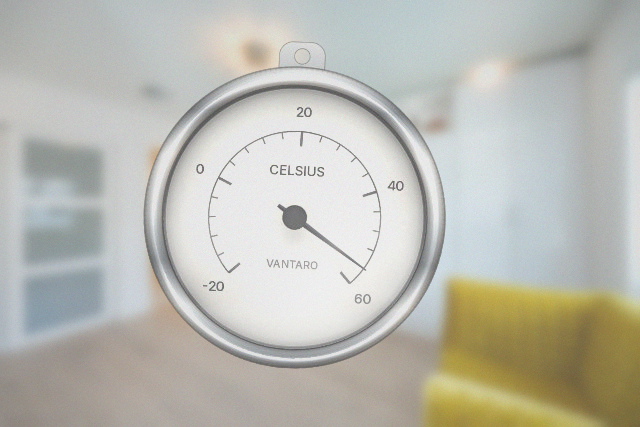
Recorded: 56 (°C)
